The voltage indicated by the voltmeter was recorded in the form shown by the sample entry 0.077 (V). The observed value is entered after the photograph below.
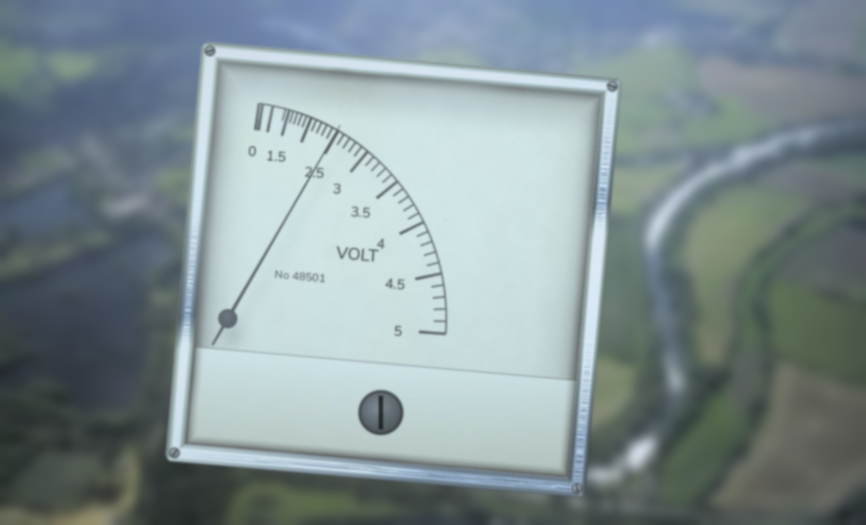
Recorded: 2.5 (V)
